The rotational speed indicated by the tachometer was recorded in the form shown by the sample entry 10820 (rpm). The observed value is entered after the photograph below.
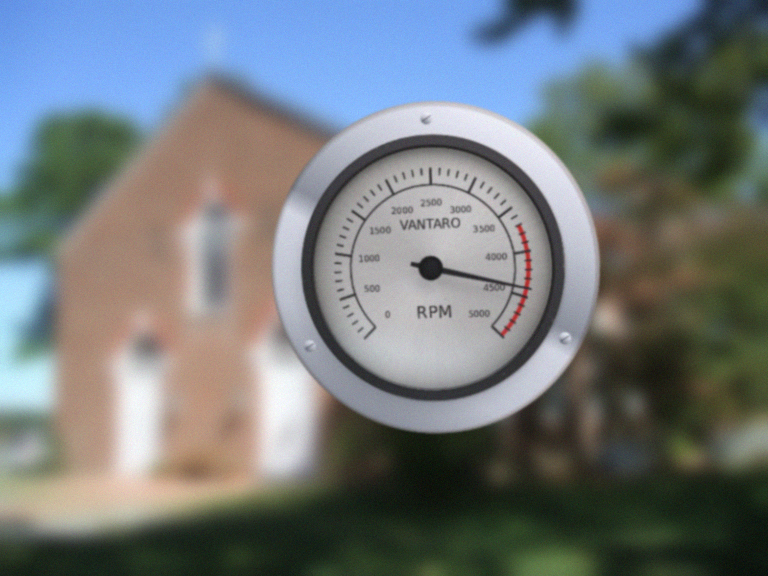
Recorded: 4400 (rpm)
